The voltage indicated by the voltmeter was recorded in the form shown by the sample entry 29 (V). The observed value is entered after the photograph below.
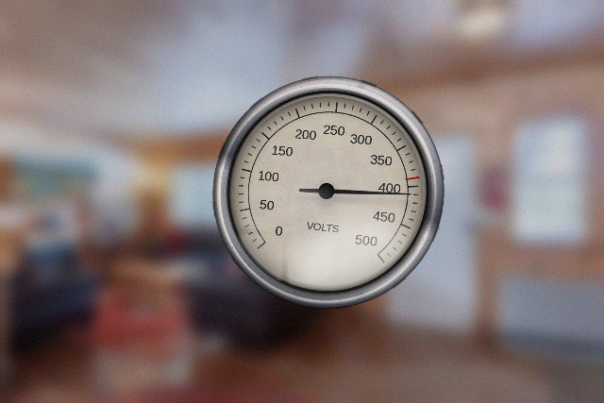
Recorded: 410 (V)
